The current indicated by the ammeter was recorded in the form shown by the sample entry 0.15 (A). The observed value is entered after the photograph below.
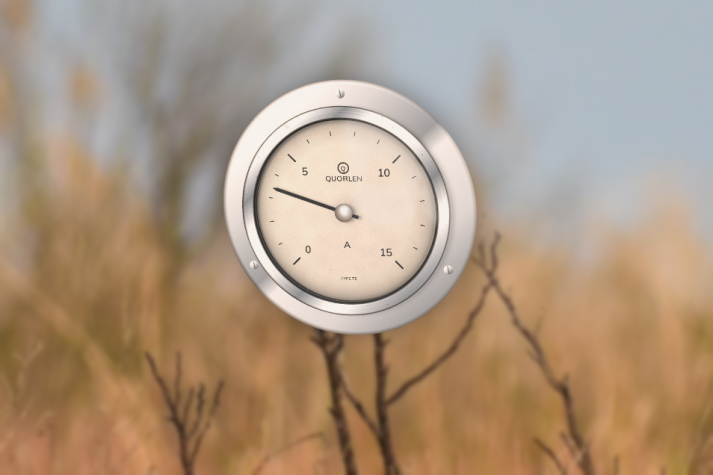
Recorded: 3.5 (A)
